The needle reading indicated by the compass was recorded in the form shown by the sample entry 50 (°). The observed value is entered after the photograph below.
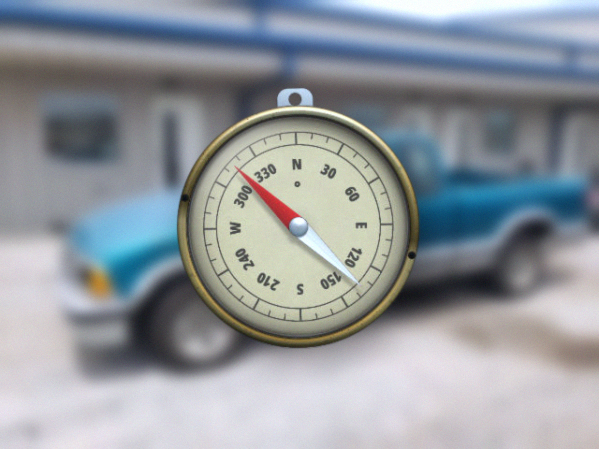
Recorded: 315 (°)
